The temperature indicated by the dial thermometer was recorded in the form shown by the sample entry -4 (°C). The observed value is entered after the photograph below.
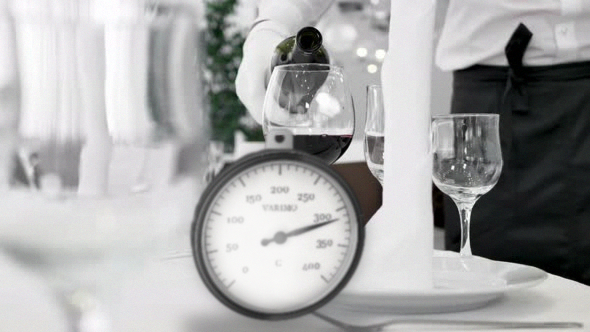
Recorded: 310 (°C)
